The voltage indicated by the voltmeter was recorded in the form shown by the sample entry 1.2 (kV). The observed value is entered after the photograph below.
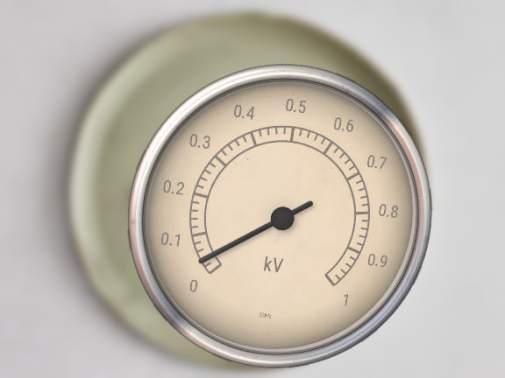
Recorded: 0.04 (kV)
